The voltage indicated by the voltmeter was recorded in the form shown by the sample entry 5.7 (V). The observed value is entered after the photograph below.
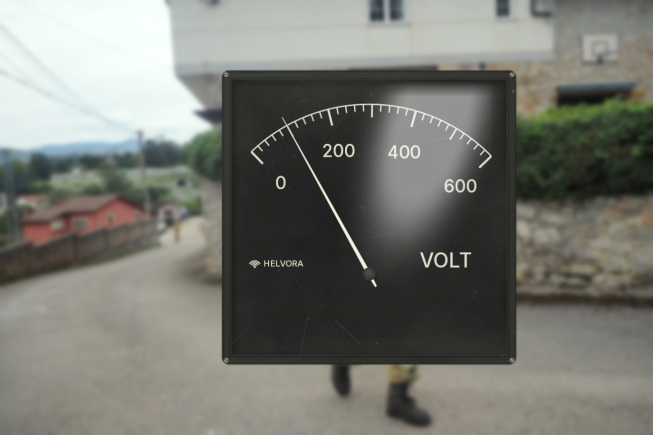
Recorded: 100 (V)
